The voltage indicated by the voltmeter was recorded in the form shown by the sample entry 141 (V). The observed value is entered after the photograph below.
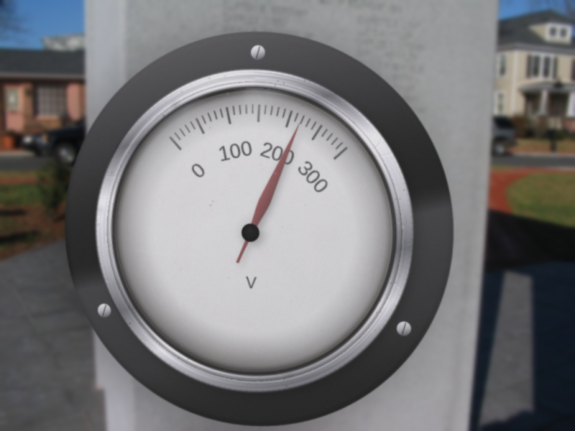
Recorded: 220 (V)
